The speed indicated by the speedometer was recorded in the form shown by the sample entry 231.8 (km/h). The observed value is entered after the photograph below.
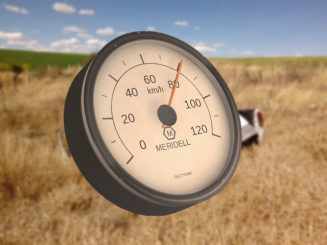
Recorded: 80 (km/h)
